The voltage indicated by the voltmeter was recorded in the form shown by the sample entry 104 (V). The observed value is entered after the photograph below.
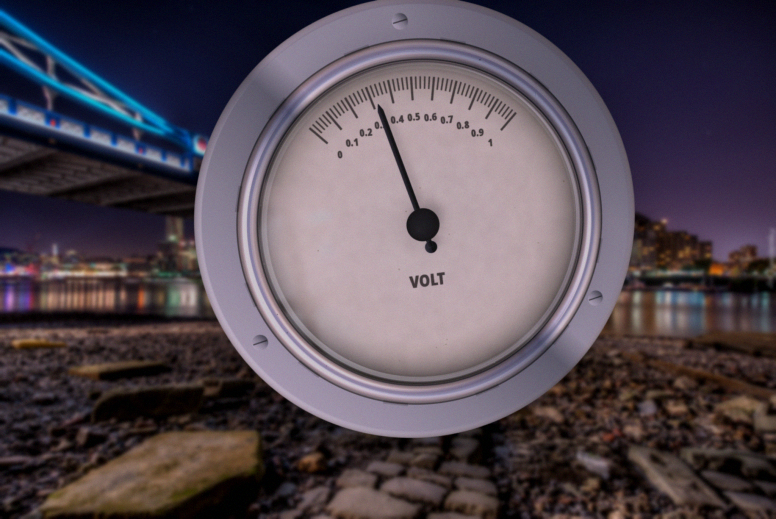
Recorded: 0.32 (V)
